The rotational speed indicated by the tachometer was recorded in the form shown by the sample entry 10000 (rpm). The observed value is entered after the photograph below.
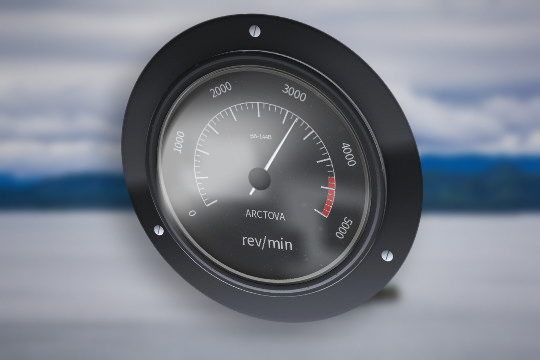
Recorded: 3200 (rpm)
